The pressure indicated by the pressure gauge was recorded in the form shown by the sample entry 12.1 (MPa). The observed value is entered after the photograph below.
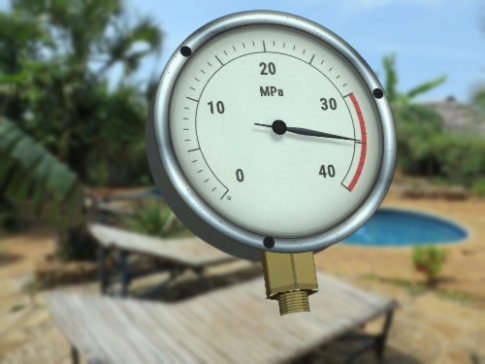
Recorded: 35 (MPa)
